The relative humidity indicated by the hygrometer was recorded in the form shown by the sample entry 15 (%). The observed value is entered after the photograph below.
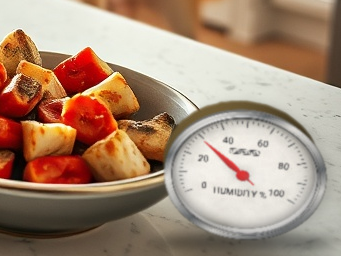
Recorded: 30 (%)
